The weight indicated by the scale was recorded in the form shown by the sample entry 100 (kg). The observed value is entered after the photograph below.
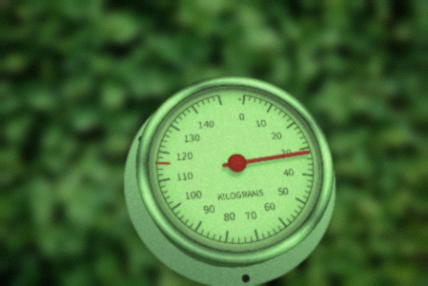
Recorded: 32 (kg)
